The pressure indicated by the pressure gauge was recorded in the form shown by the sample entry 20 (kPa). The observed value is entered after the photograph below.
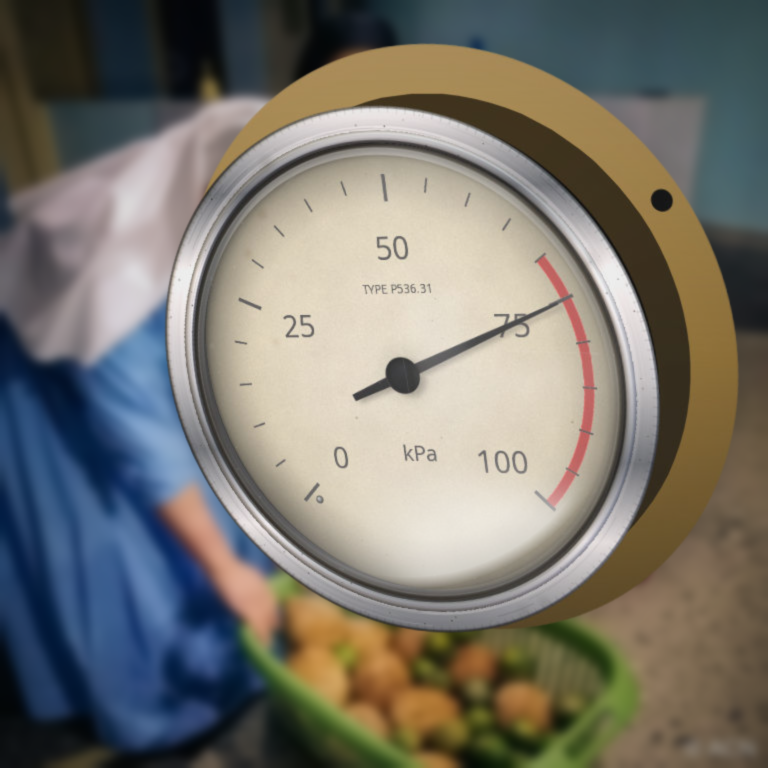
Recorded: 75 (kPa)
